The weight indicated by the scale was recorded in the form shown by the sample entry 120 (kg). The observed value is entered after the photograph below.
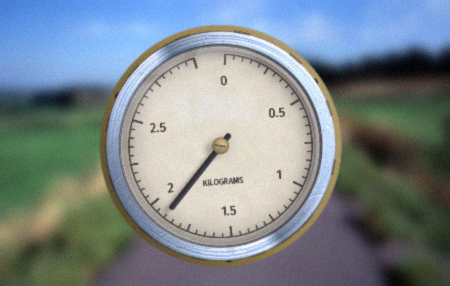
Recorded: 1.9 (kg)
